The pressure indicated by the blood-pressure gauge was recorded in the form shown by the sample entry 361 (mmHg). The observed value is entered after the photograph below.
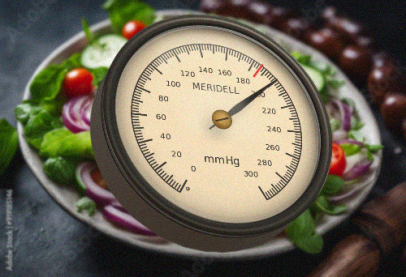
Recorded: 200 (mmHg)
